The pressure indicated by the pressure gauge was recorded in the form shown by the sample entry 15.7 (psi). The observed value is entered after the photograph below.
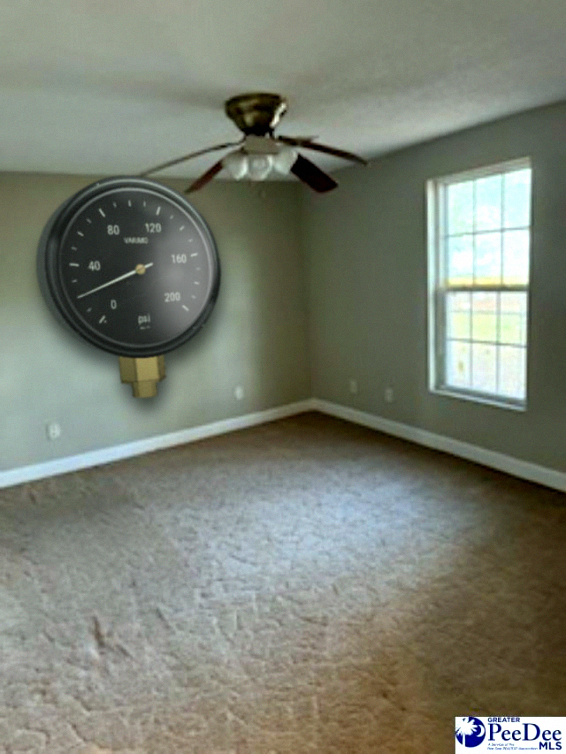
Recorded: 20 (psi)
